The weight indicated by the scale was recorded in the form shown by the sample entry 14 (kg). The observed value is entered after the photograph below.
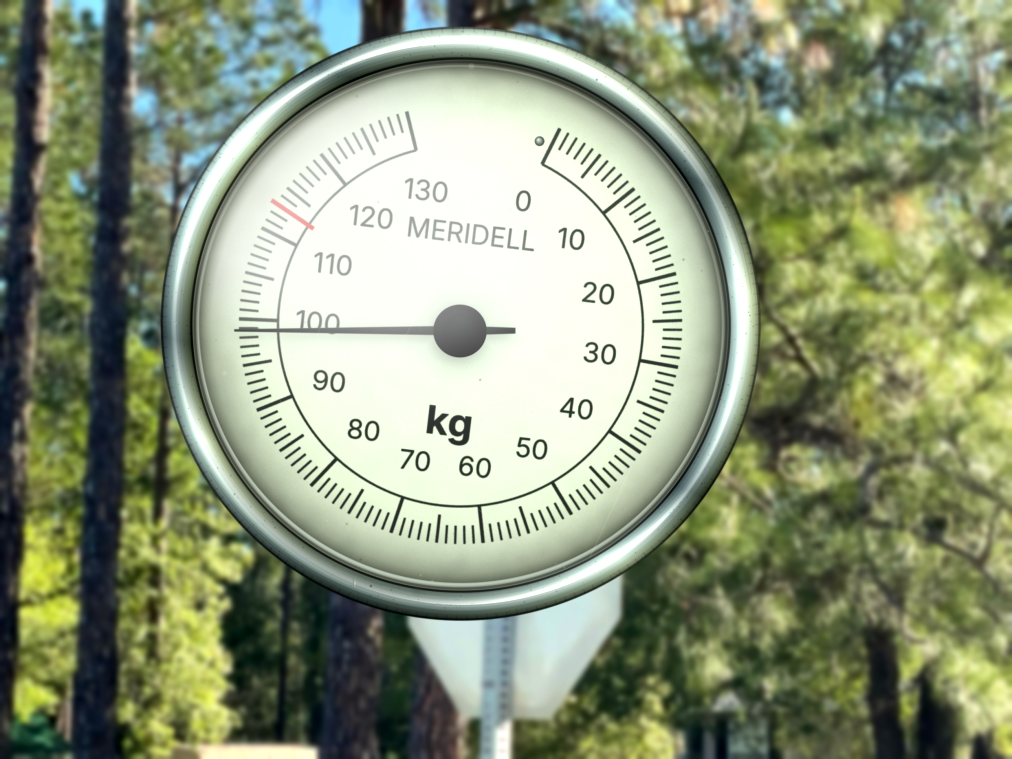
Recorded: 99 (kg)
